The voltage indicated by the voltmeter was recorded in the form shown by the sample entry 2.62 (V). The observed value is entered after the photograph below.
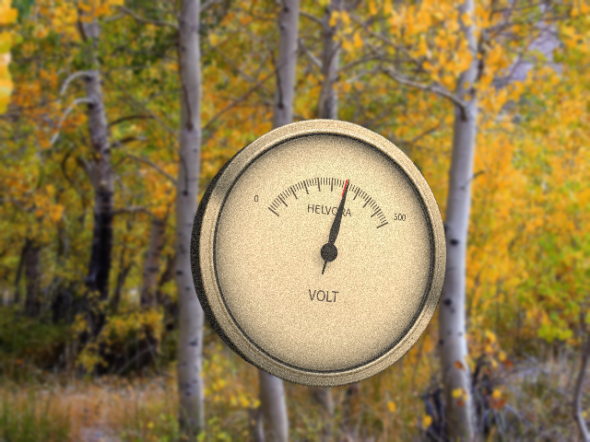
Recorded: 300 (V)
